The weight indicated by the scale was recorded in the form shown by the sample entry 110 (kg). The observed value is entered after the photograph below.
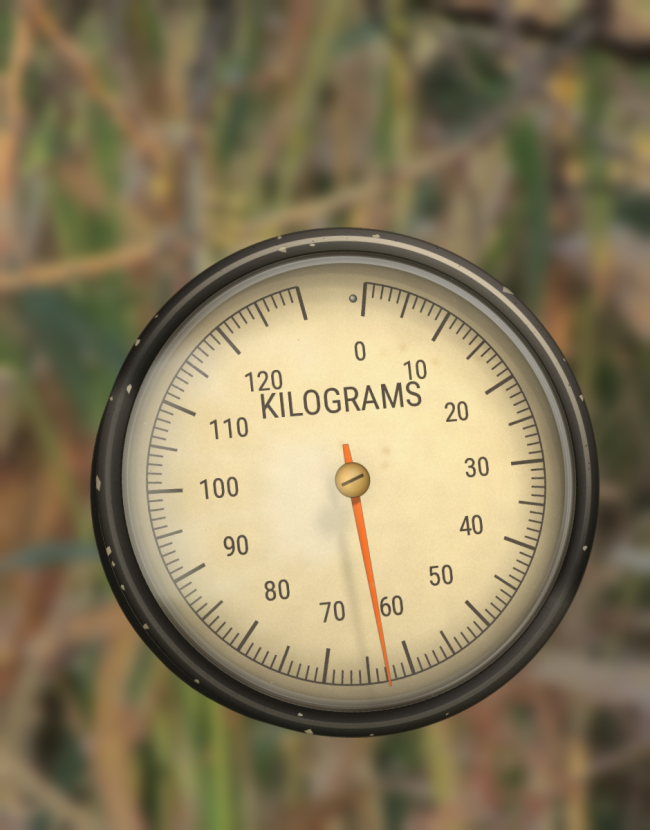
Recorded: 63 (kg)
